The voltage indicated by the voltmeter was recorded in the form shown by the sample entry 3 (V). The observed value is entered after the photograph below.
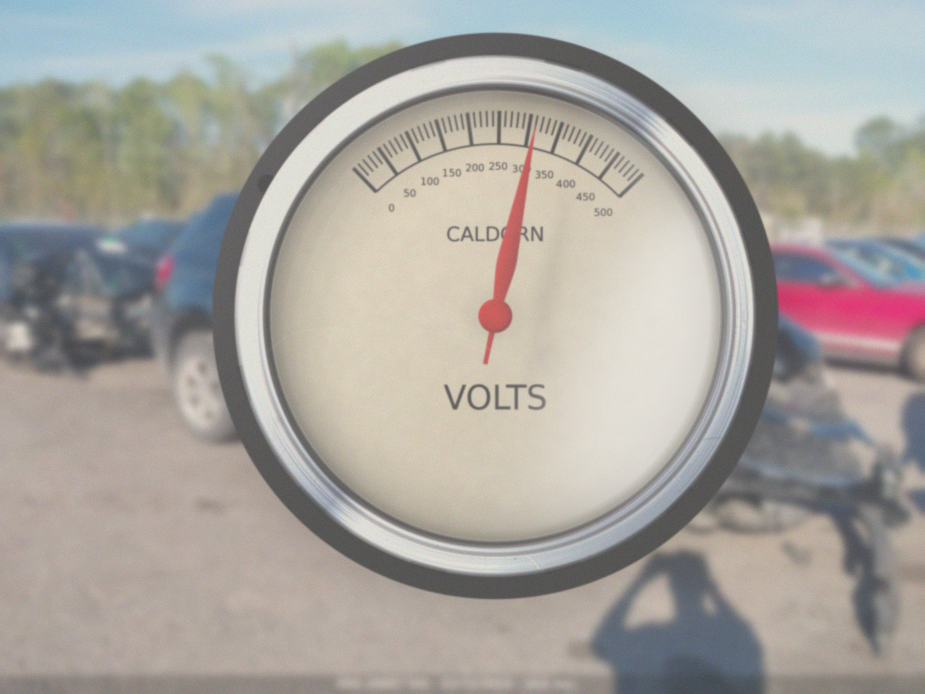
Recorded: 310 (V)
